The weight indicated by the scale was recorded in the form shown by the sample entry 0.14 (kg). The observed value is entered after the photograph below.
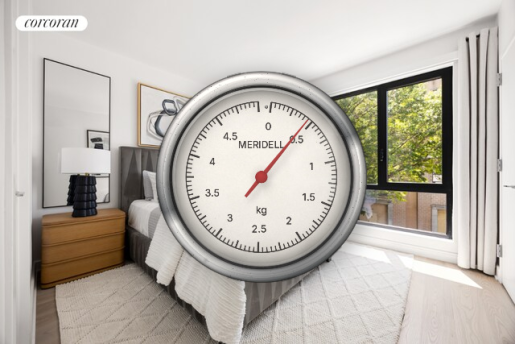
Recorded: 0.45 (kg)
